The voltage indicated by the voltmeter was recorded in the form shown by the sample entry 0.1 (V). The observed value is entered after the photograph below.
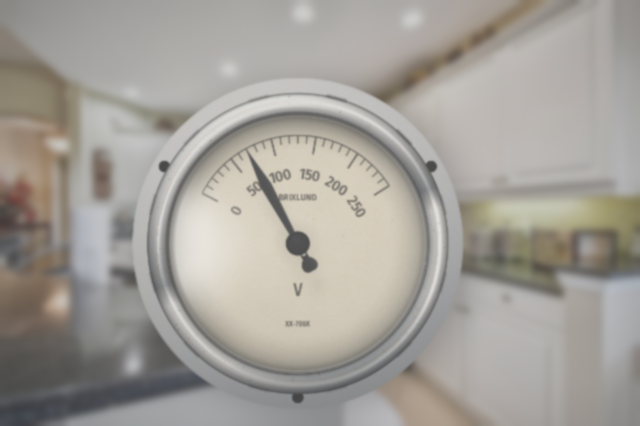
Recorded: 70 (V)
